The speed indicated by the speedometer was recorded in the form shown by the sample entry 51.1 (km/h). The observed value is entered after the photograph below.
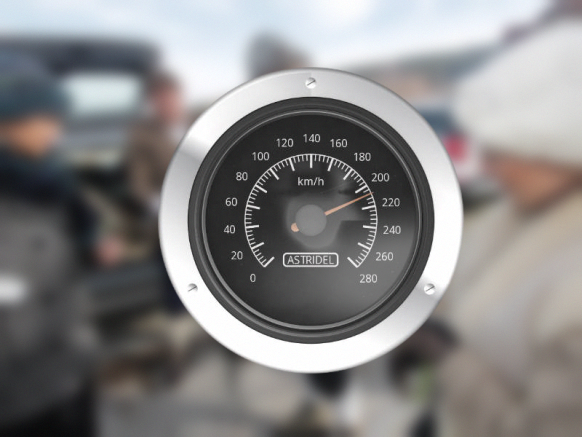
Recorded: 208 (km/h)
